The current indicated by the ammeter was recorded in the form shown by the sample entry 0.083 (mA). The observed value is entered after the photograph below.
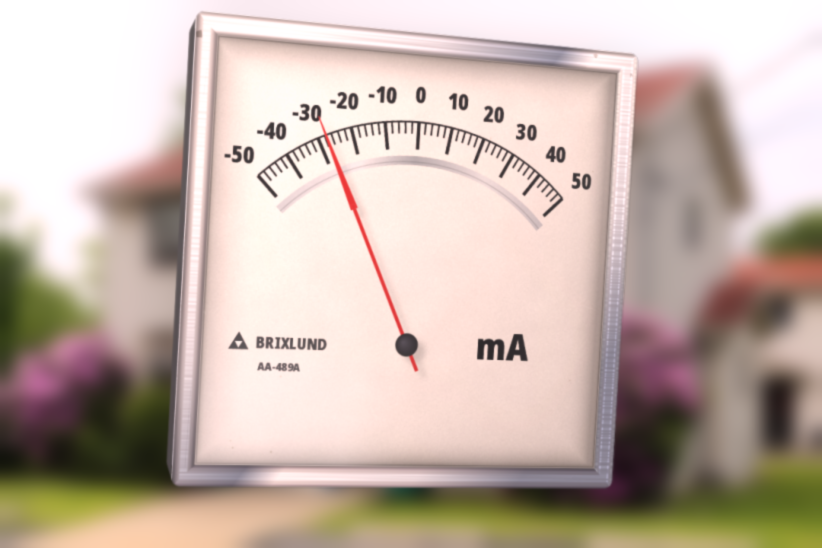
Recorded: -28 (mA)
